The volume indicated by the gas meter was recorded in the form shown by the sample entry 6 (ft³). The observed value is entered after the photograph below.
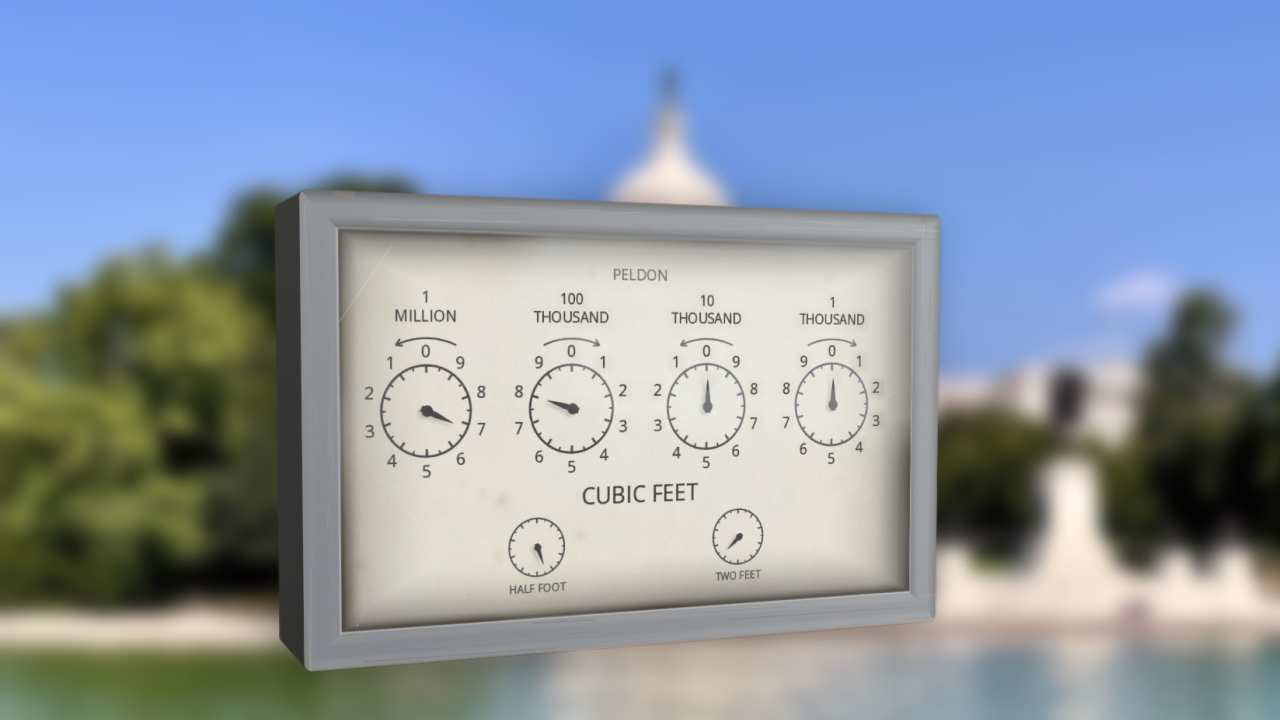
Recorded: 680000 (ft³)
